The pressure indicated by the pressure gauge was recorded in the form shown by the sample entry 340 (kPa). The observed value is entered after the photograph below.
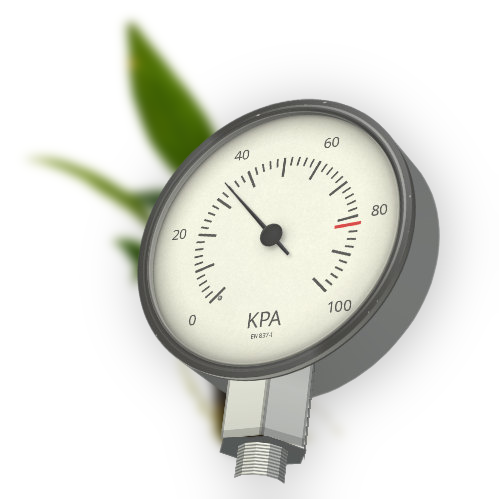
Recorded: 34 (kPa)
